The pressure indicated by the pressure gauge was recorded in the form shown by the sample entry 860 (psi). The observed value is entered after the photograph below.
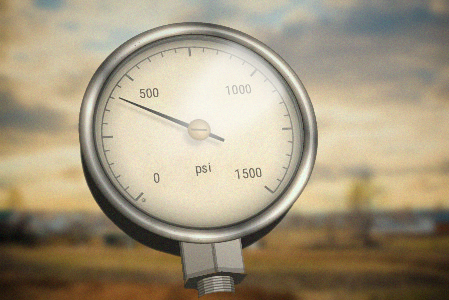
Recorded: 400 (psi)
